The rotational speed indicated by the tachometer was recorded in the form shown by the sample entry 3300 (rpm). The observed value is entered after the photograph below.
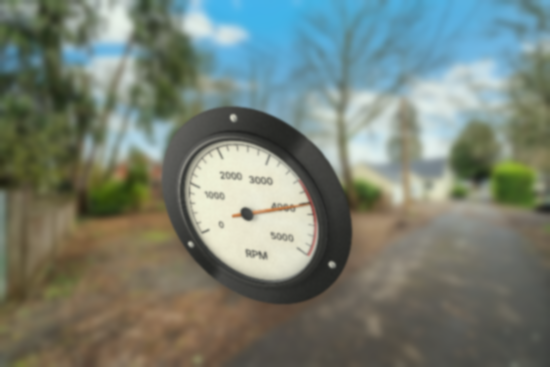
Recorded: 4000 (rpm)
